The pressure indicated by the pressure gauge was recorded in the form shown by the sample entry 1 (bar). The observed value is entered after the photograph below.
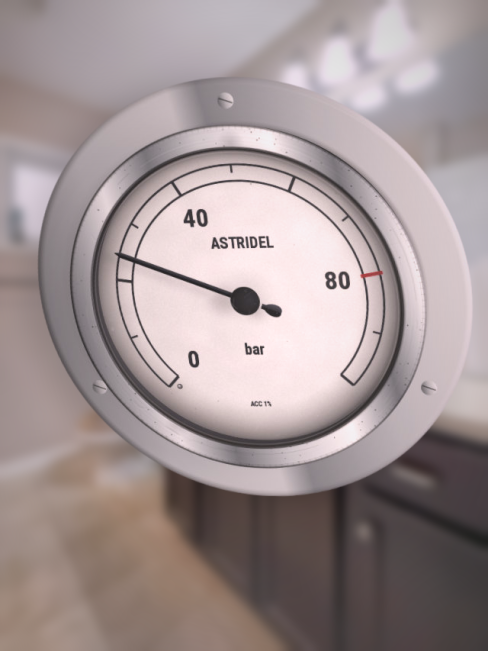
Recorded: 25 (bar)
